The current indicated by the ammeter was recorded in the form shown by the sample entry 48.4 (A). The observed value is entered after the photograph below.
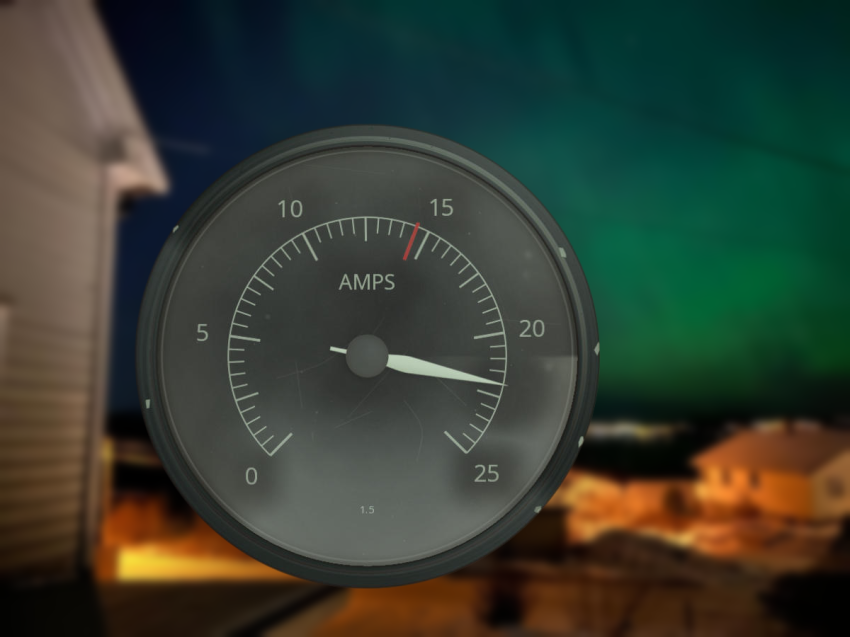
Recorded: 22 (A)
